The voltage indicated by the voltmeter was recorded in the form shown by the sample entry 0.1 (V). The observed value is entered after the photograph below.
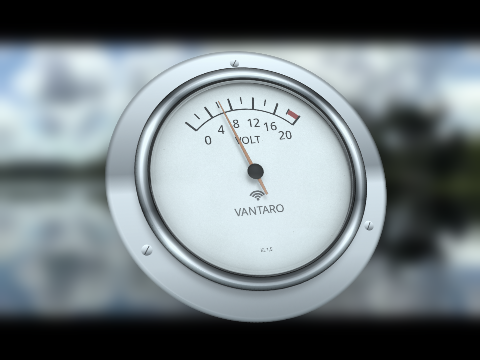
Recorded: 6 (V)
